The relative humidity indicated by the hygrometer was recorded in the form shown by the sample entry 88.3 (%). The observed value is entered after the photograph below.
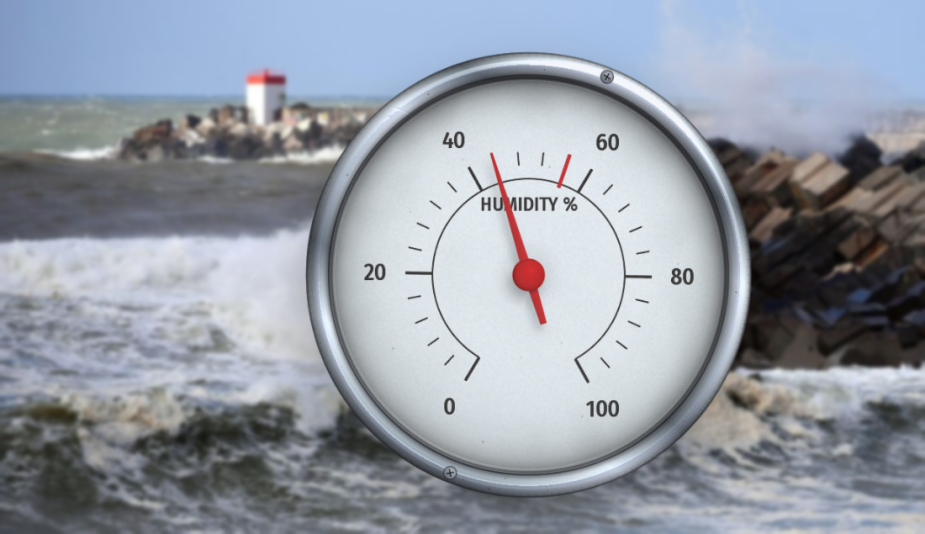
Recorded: 44 (%)
